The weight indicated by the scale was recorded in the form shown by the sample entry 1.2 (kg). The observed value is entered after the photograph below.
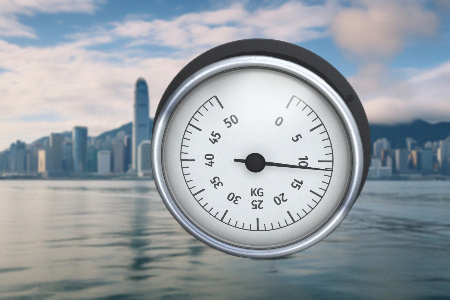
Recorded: 11 (kg)
